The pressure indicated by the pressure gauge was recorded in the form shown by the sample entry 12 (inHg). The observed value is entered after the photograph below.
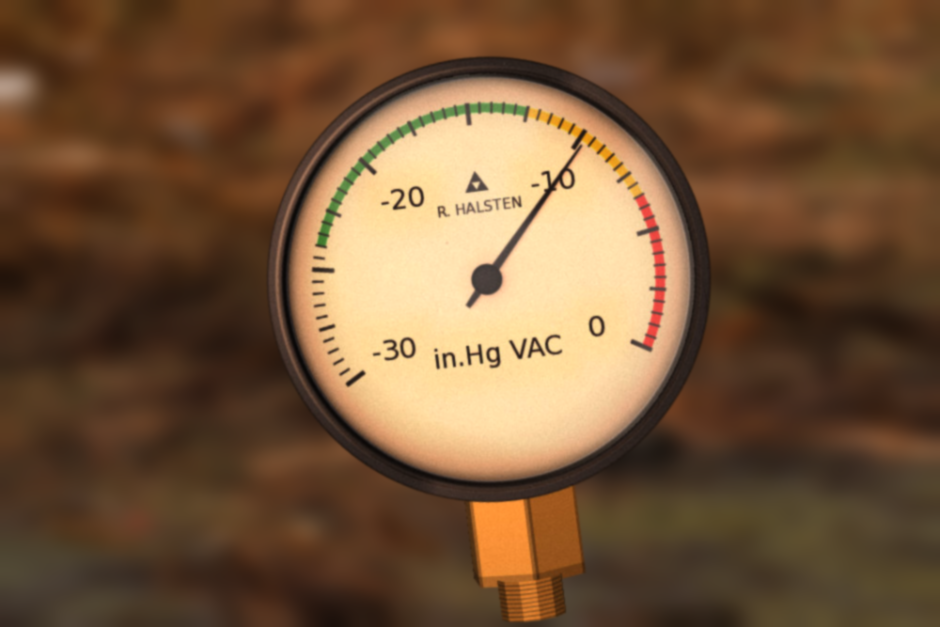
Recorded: -9.75 (inHg)
